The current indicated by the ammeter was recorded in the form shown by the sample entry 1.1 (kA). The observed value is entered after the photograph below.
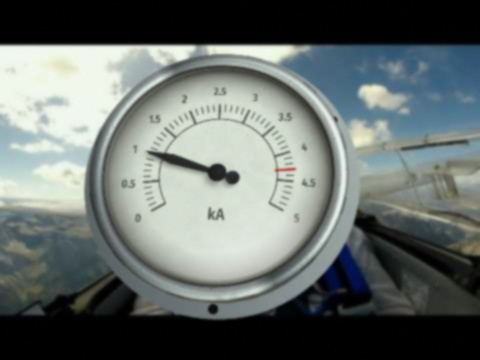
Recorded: 1 (kA)
